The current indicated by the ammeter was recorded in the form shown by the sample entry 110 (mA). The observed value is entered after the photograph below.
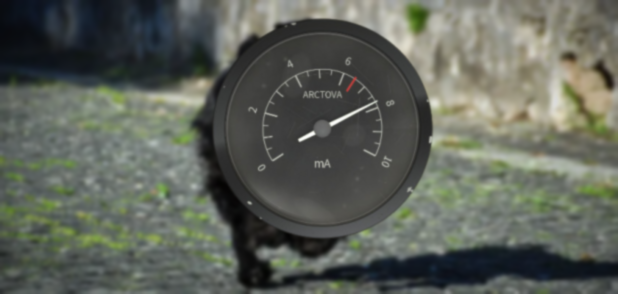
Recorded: 7.75 (mA)
